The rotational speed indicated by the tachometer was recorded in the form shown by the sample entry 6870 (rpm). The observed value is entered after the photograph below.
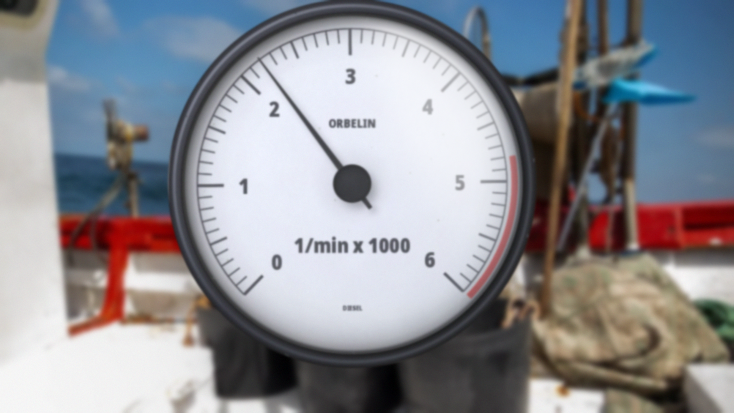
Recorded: 2200 (rpm)
